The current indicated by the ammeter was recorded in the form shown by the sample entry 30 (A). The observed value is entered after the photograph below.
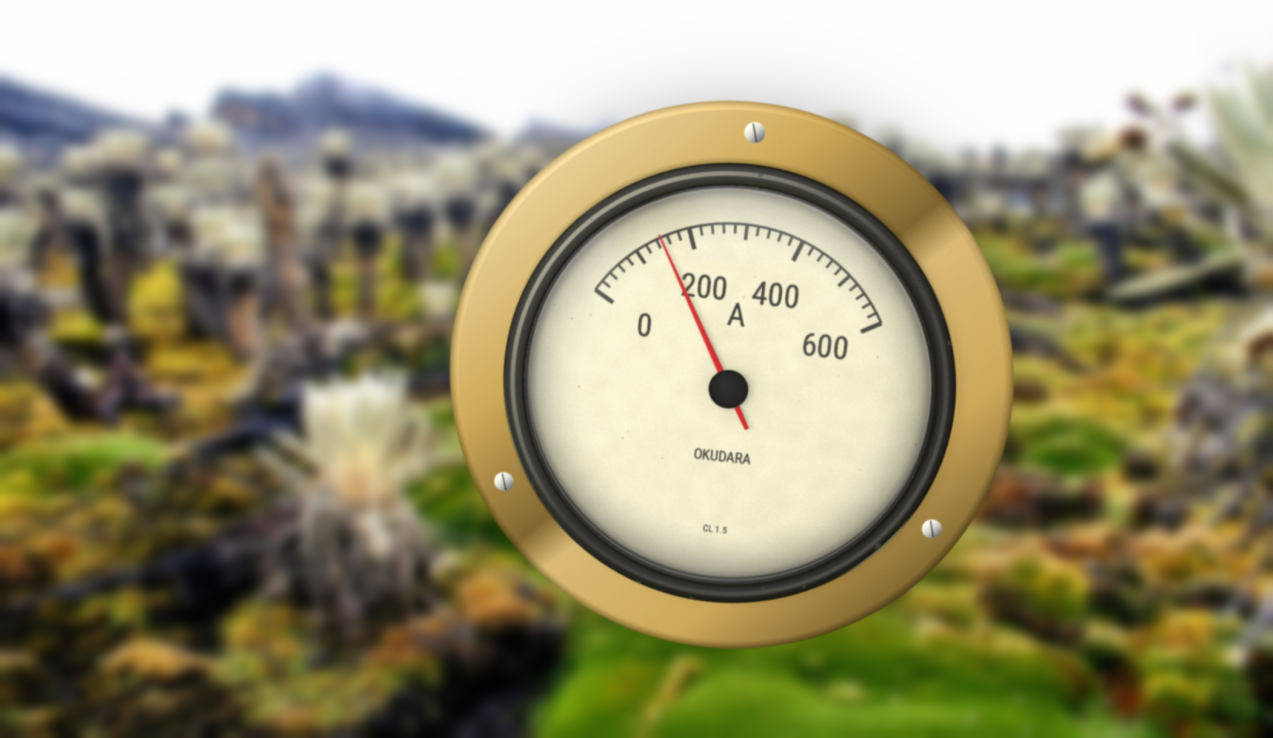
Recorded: 150 (A)
